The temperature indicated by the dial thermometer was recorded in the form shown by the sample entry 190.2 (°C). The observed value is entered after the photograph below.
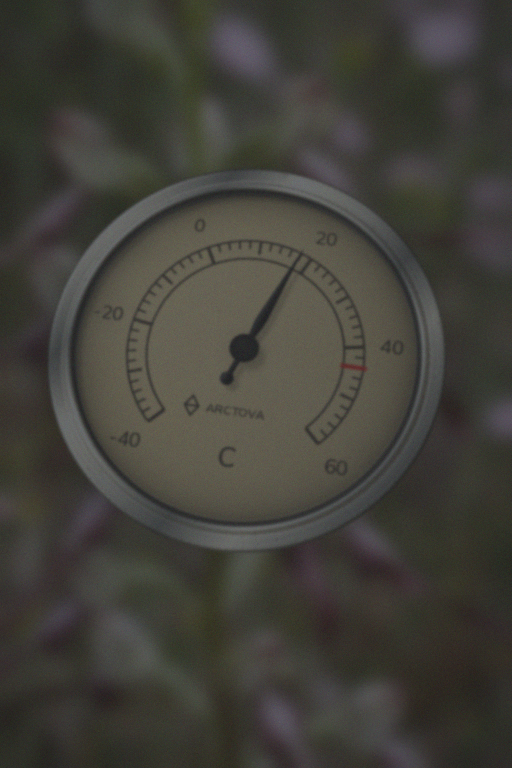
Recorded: 18 (°C)
